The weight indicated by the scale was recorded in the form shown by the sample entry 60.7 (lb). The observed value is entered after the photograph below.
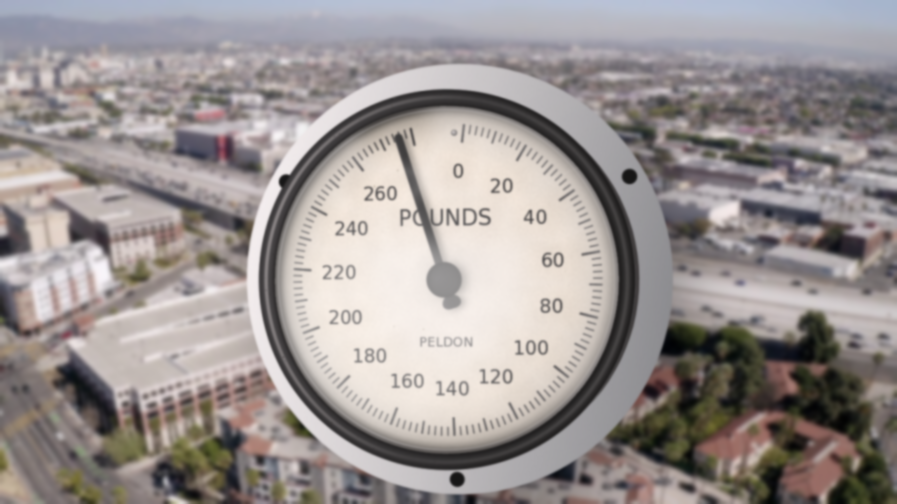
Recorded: 276 (lb)
